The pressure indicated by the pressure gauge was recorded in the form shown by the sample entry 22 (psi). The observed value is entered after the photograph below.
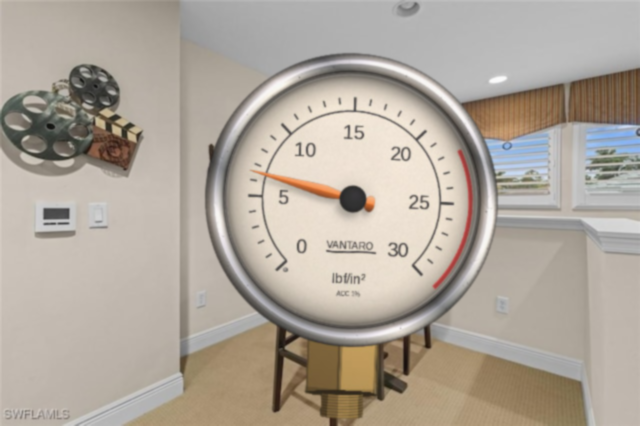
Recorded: 6.5 (psi)
